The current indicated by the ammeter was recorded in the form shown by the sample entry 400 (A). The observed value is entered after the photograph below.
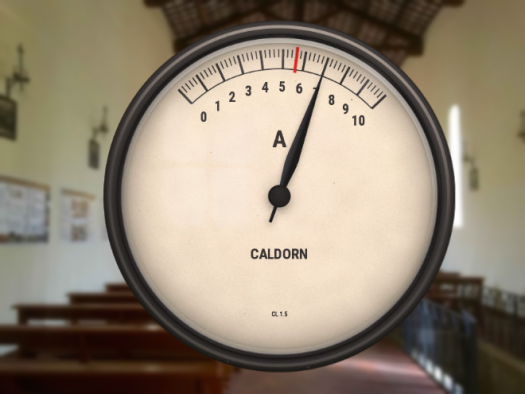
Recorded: 7 (A)
